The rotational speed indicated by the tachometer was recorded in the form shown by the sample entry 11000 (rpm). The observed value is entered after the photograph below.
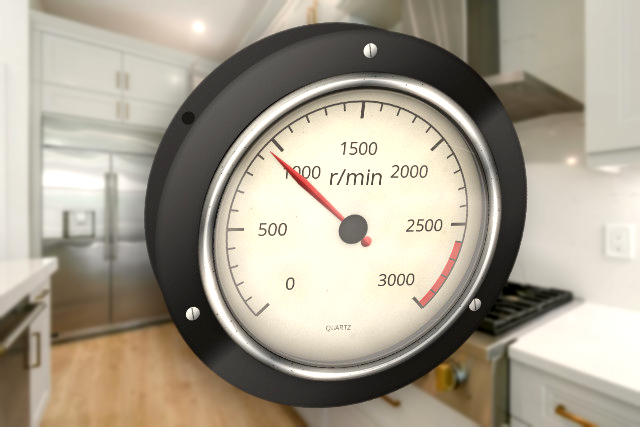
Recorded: 950 (rpm)
